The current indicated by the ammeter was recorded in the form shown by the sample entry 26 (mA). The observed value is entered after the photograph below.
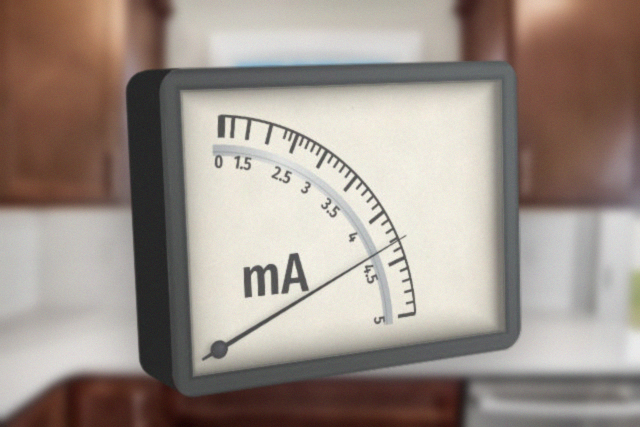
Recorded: 4.3 (mA)
